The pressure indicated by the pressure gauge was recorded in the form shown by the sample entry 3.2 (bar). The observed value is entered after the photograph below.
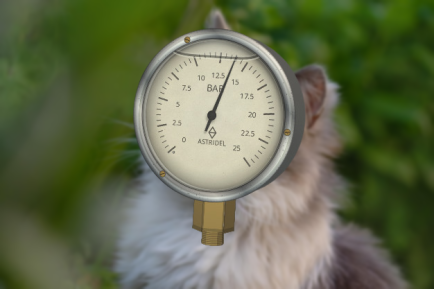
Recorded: 14 (bar)
